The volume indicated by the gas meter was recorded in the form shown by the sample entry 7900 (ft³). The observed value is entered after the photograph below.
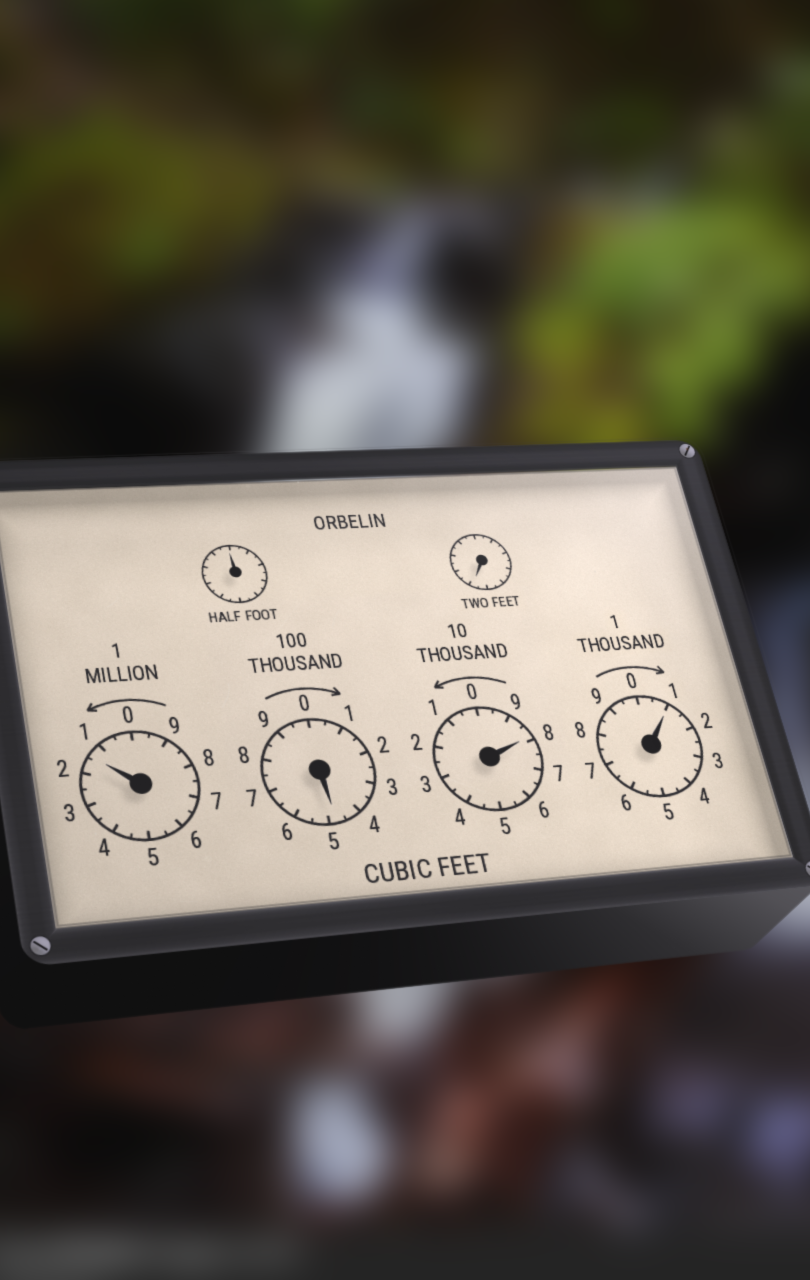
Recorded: 148100 (ft³)
